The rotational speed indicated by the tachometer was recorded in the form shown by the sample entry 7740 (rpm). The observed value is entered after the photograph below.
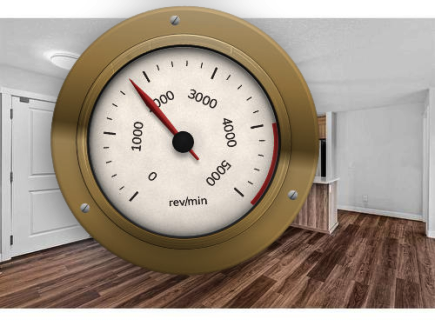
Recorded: 1800 (rpm)
